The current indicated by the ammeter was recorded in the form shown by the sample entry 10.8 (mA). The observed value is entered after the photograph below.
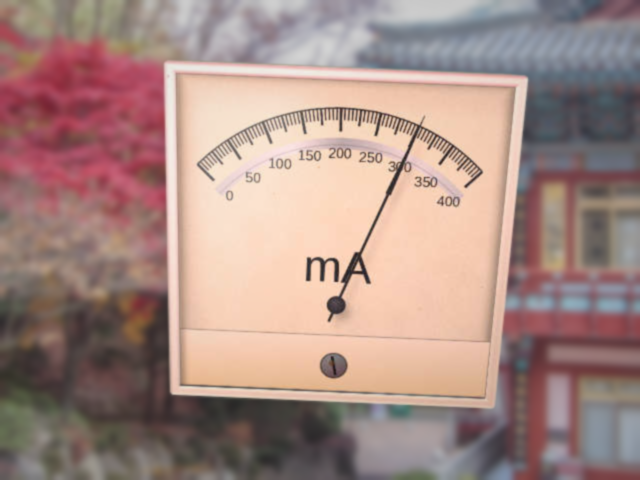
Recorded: 300 (mA)
